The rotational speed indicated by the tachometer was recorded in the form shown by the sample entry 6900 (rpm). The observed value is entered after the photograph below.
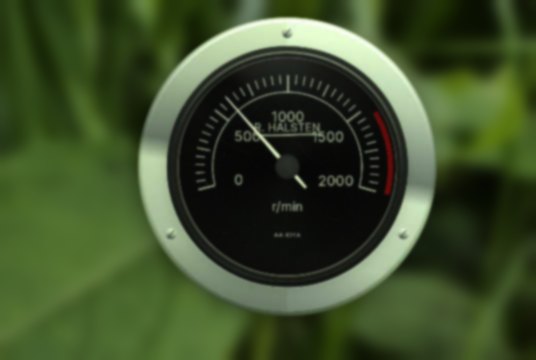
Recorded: 600 (rpm)
